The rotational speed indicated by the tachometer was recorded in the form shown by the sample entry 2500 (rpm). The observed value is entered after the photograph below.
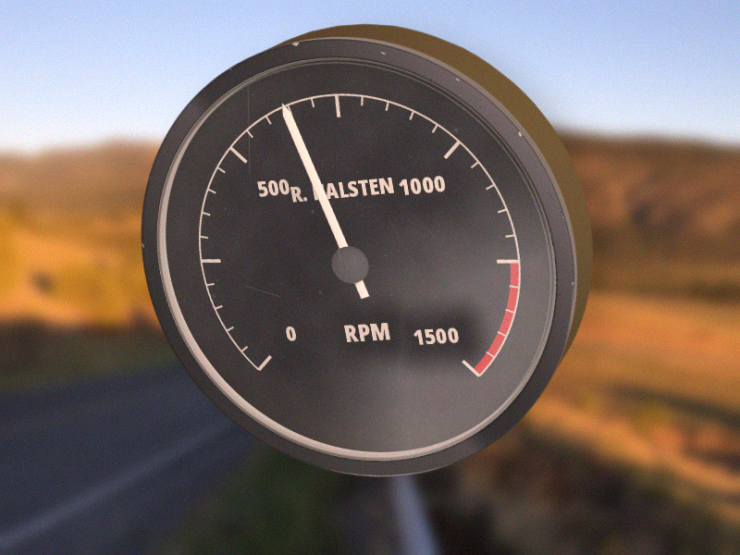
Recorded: 650 (rpm)
